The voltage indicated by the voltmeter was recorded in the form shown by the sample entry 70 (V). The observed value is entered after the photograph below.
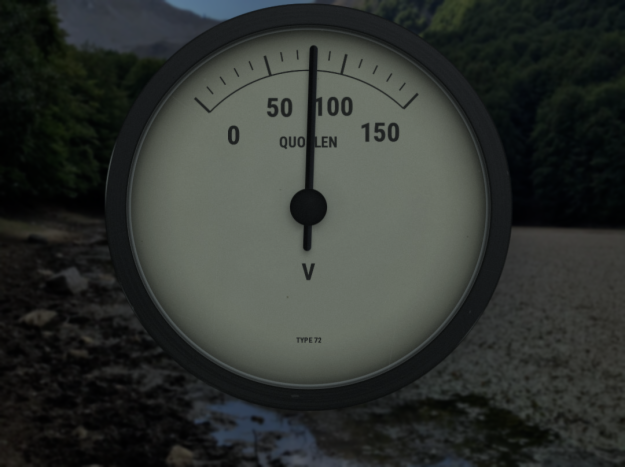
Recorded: 80 (V)
